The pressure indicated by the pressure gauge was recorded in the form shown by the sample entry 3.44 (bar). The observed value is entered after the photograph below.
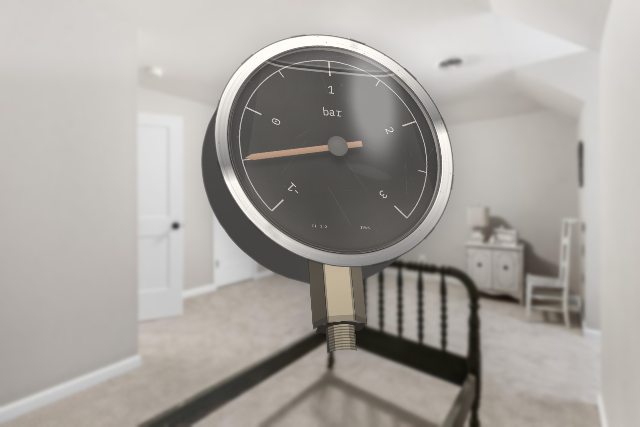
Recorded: -0.5 (bar)
